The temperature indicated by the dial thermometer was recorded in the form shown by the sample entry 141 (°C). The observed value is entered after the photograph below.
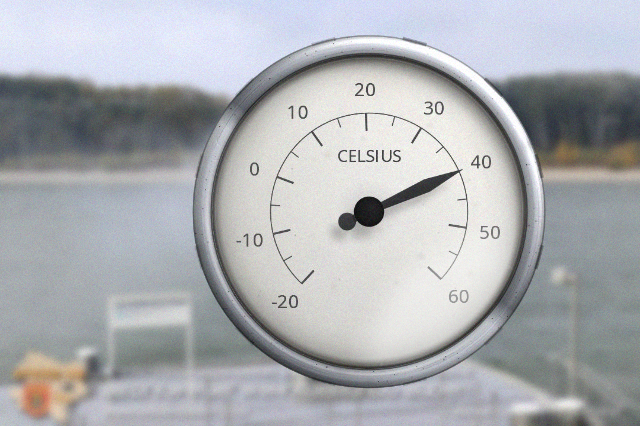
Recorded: 40 (°C)
